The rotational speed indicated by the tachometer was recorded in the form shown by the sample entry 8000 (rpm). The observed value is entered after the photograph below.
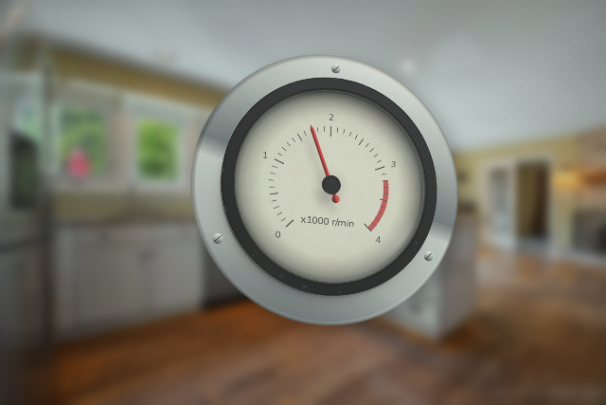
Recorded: 1700 (rpm)
